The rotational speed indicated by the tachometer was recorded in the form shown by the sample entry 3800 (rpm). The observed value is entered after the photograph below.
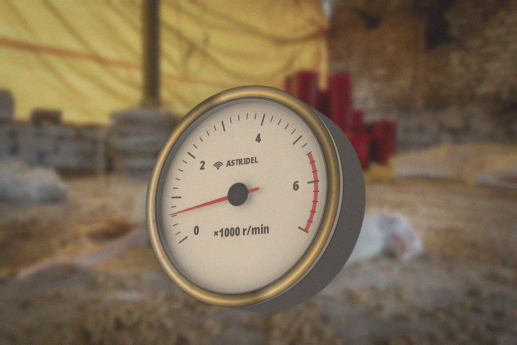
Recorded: 600 (rpm)
